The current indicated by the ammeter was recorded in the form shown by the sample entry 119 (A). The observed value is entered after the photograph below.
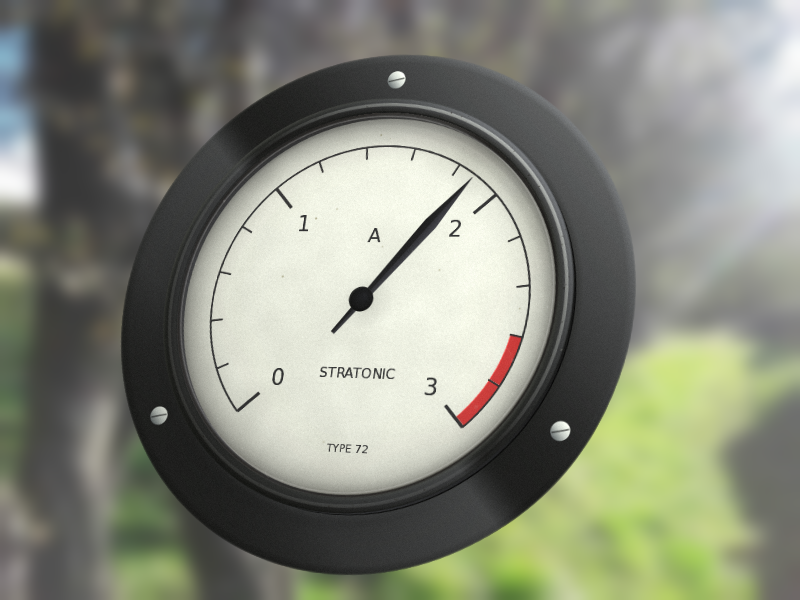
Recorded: 1.9 (A)
